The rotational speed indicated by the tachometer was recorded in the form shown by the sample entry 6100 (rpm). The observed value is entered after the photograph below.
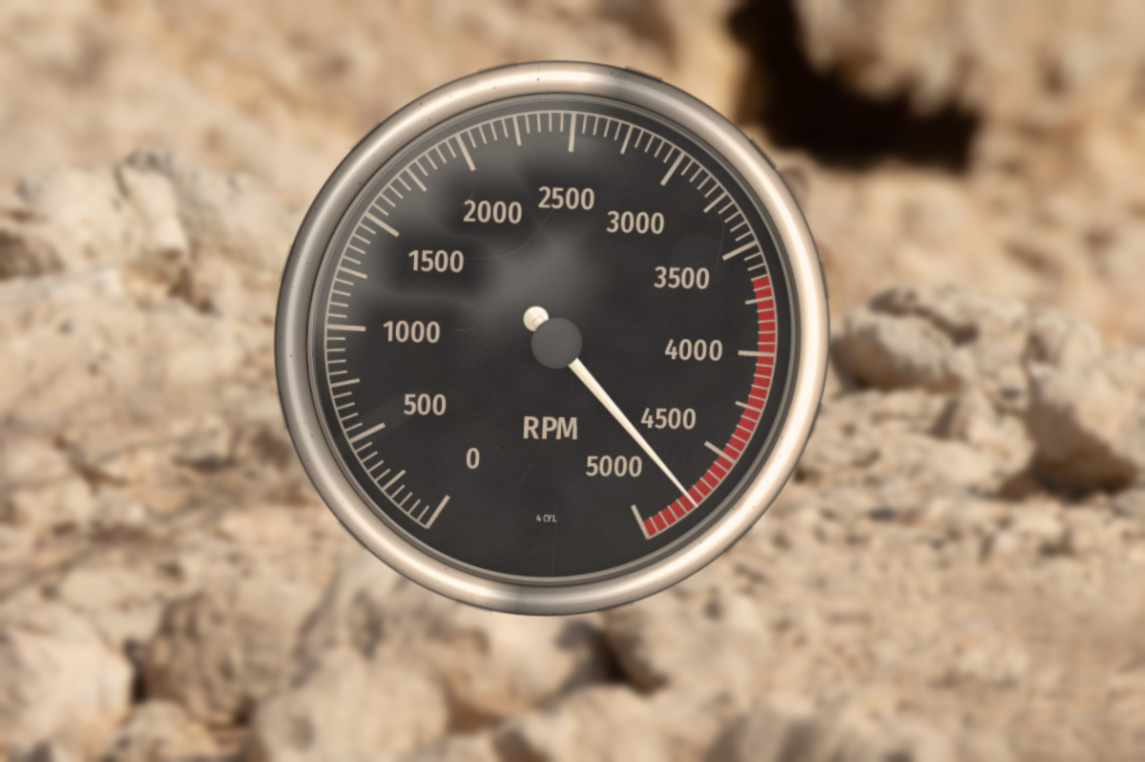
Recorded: 4750 (rpm)
